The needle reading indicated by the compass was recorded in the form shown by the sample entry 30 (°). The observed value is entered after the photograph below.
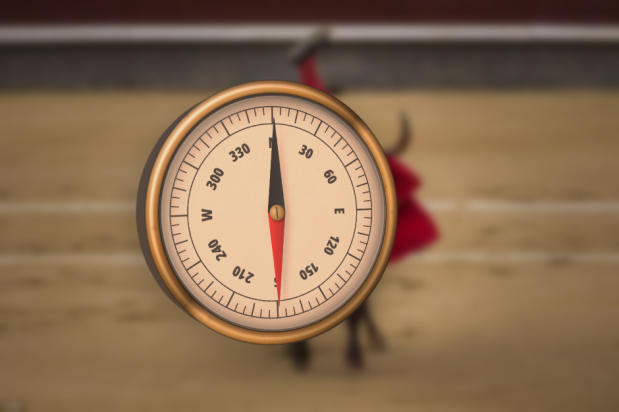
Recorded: 180 (°)
